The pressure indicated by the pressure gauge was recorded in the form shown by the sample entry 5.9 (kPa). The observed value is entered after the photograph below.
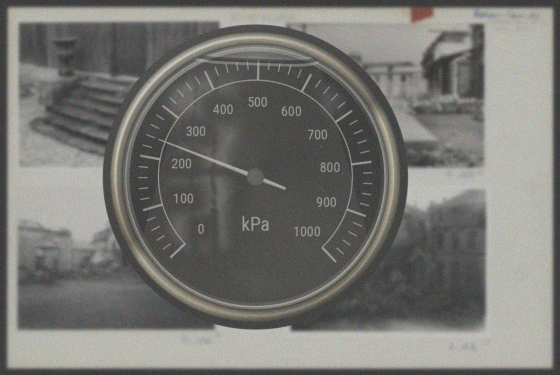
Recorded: 240 (kPa)
